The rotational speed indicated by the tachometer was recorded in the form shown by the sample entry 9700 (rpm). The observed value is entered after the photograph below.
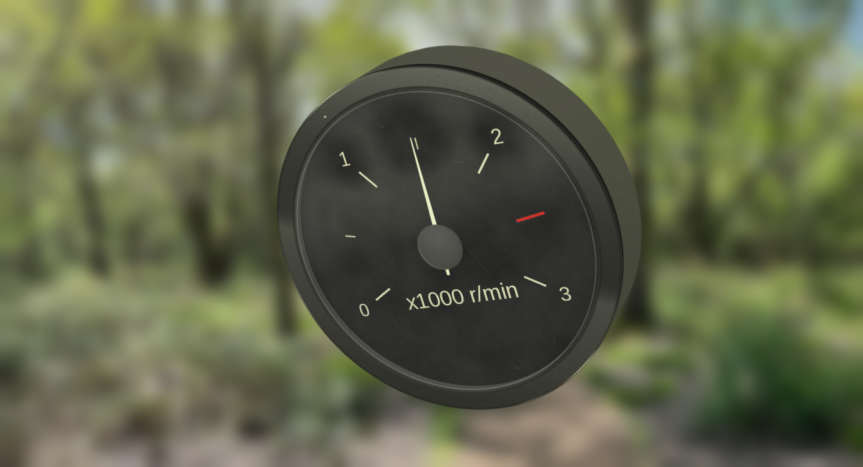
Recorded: 1500 (rpm)
